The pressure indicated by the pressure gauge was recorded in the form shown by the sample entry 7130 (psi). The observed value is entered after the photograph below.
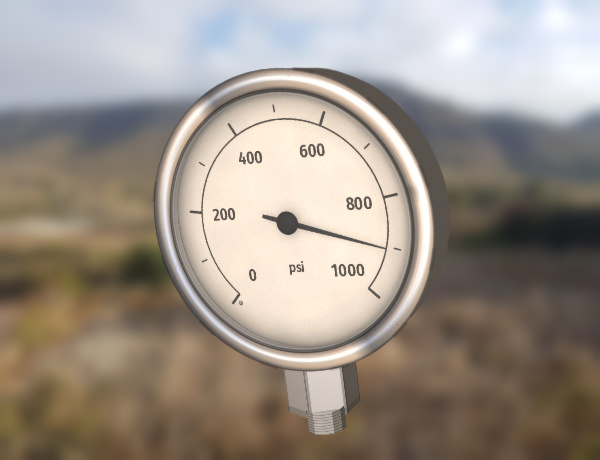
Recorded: 900 (psi)
